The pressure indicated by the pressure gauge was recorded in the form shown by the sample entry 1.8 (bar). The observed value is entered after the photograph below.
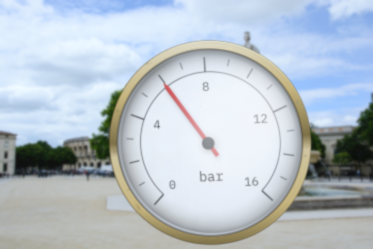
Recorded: 6 (bar)
